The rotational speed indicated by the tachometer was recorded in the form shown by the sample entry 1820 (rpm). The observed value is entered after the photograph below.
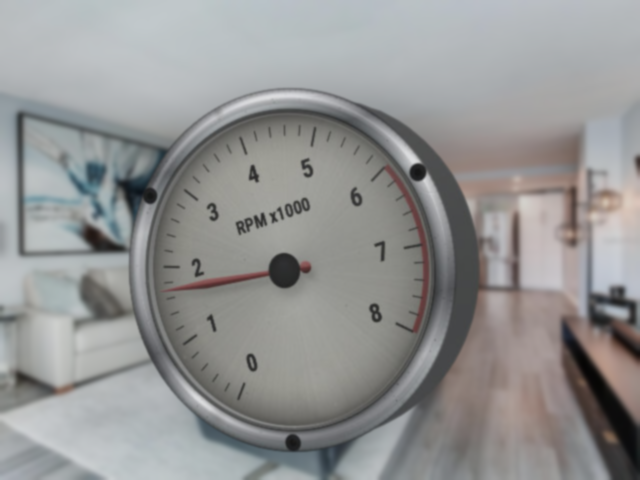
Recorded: 1700 (rpm)
